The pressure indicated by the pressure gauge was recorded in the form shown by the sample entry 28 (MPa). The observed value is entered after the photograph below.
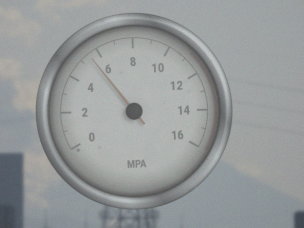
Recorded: 5.5 (MPa)
